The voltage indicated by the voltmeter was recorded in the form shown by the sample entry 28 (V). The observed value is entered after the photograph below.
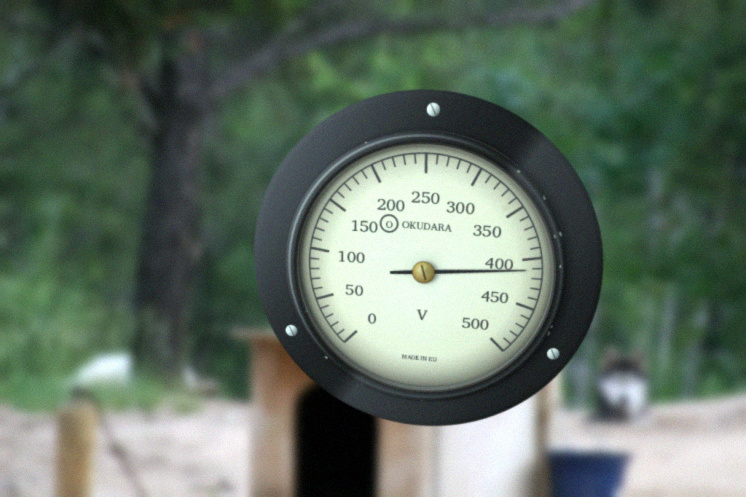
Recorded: 410 (V)
